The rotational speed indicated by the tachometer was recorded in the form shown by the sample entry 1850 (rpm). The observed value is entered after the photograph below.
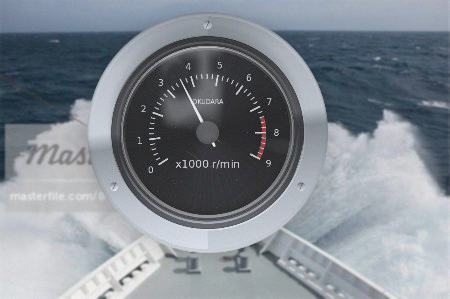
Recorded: 3600 (rpm)
